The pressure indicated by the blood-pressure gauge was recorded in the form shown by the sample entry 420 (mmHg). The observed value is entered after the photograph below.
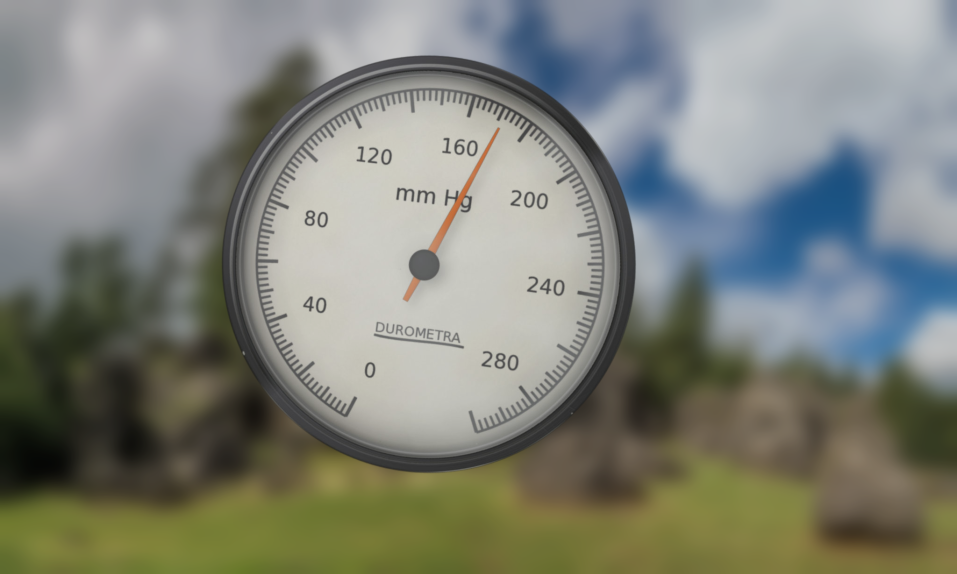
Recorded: 172 (mmHg)
